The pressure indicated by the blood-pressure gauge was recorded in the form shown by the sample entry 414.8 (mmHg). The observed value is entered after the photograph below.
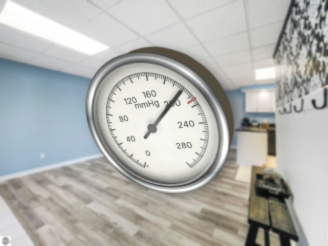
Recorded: 200 (mmHg)
